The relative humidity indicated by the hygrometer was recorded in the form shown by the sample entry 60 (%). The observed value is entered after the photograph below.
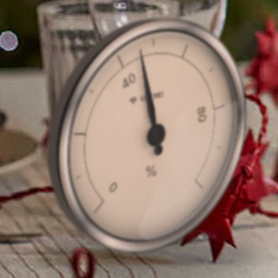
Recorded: 45 (%)
